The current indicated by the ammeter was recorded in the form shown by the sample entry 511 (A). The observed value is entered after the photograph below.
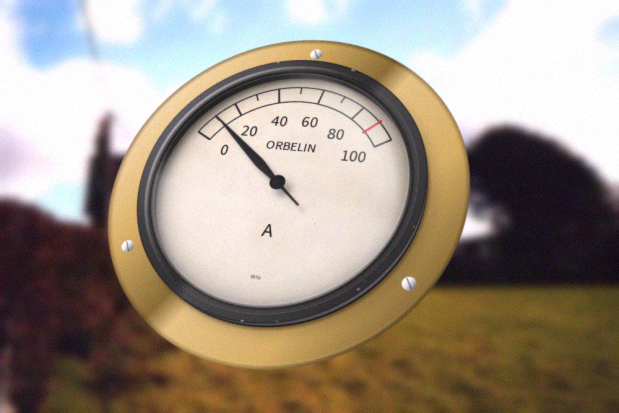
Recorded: 10 (A)
